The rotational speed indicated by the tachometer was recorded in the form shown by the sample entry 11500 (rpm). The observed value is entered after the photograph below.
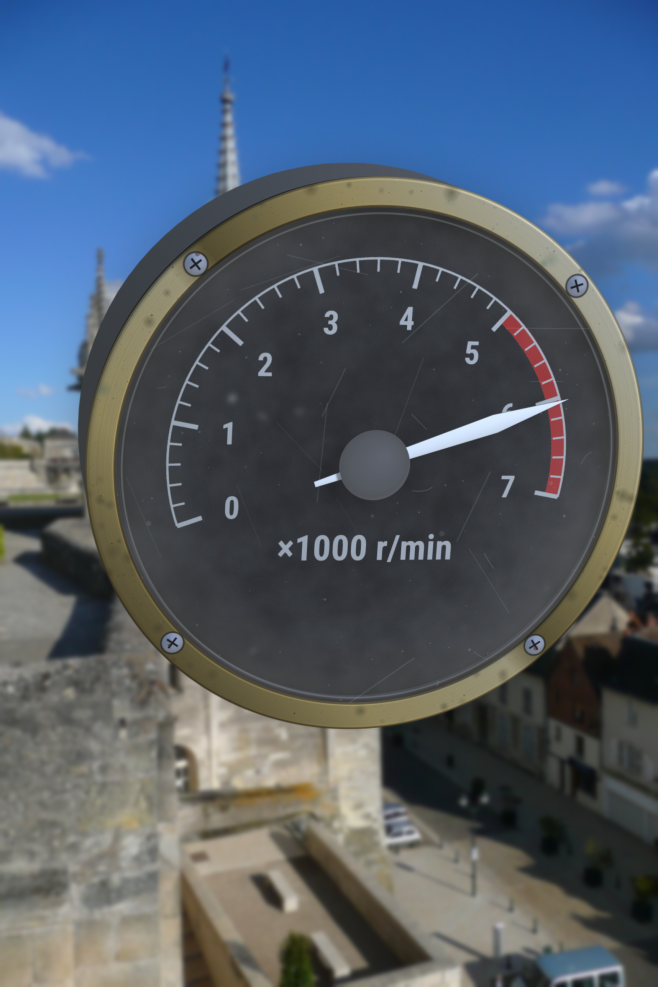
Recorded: 6000 (rpm)
